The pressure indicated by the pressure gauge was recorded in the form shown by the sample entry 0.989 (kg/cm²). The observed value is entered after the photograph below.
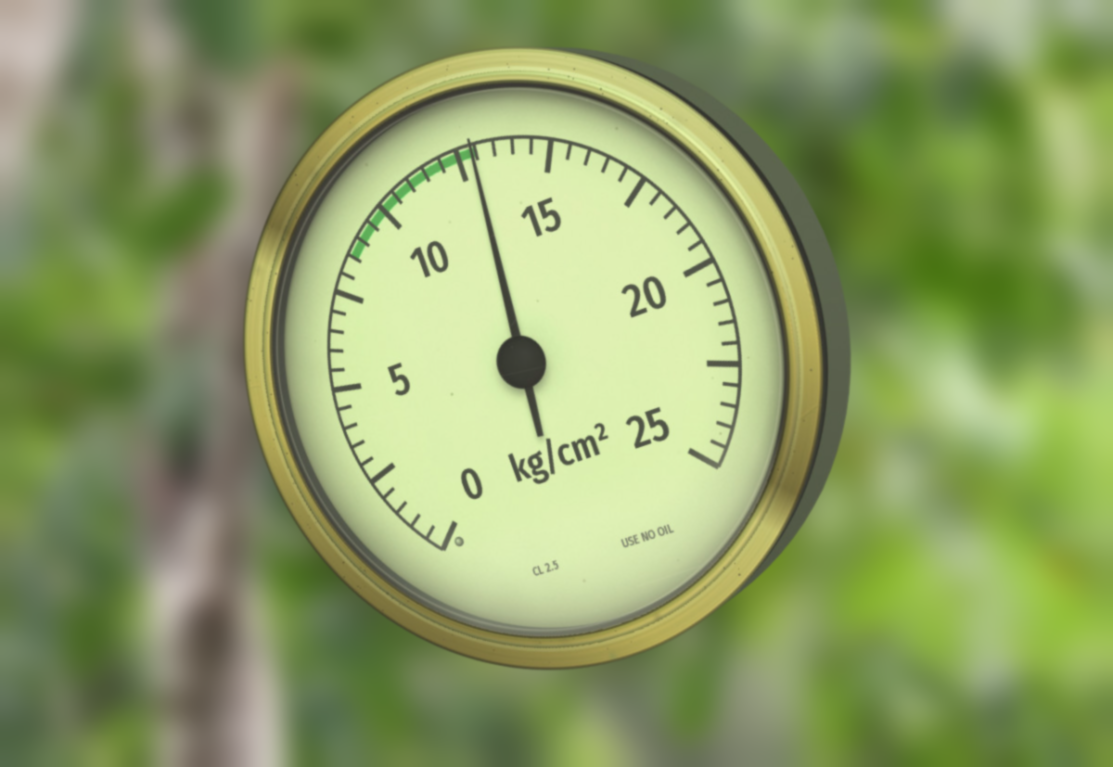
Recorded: 13 (kg/cm²)
